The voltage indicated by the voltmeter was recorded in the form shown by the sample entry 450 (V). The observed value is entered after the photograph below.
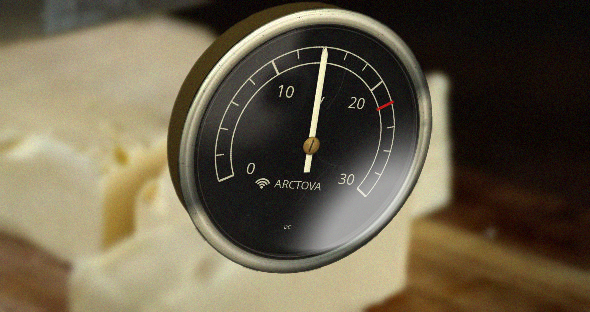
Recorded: 14 (V)
